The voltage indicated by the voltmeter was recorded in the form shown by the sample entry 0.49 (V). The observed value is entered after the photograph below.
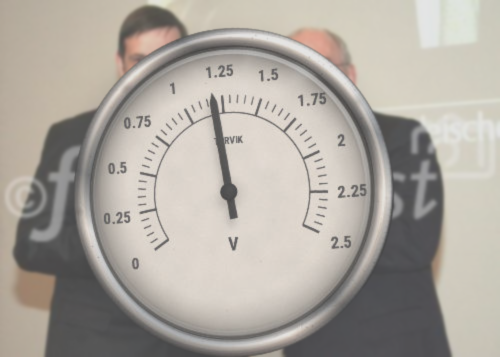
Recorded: 1.2 (V)
